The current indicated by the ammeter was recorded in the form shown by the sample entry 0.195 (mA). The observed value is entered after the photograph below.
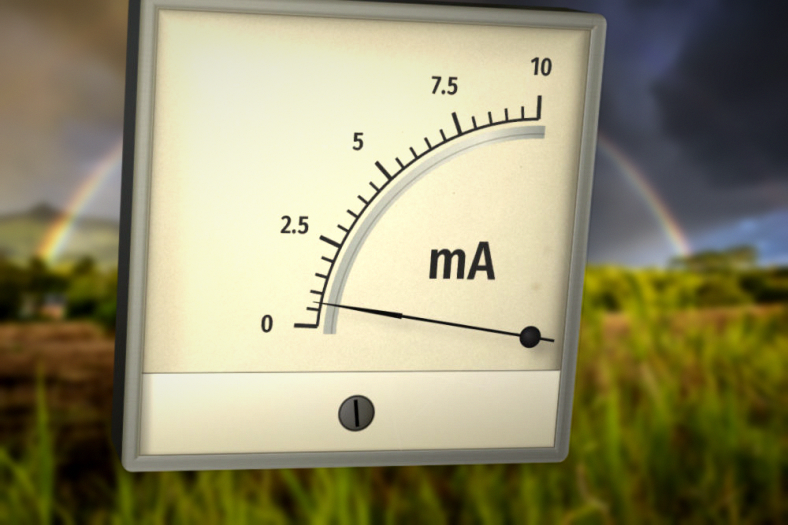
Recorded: 0.75 (mA)
